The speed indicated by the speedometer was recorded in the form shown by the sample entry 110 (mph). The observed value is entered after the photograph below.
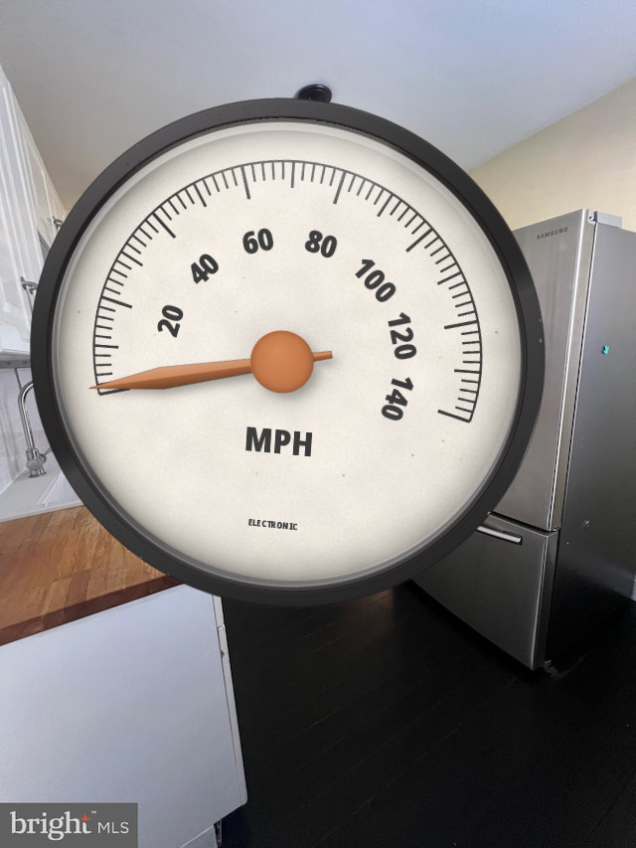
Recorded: 2 (mph)
